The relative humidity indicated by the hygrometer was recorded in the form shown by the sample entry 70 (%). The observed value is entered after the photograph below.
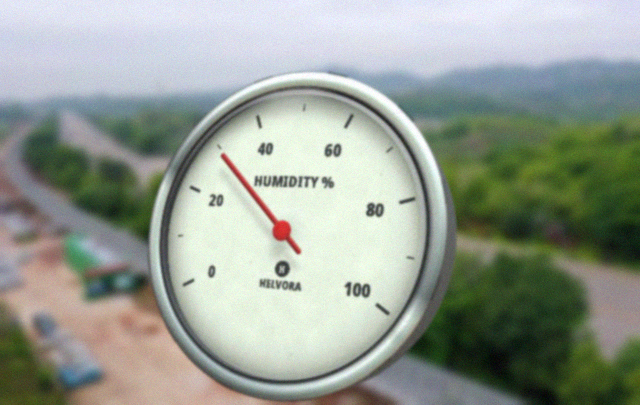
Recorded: 30 (%)
